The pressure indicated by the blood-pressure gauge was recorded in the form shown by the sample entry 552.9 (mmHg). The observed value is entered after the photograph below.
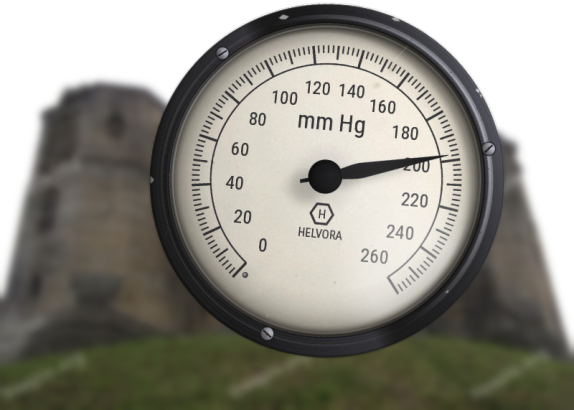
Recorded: 198 (mmHg)
